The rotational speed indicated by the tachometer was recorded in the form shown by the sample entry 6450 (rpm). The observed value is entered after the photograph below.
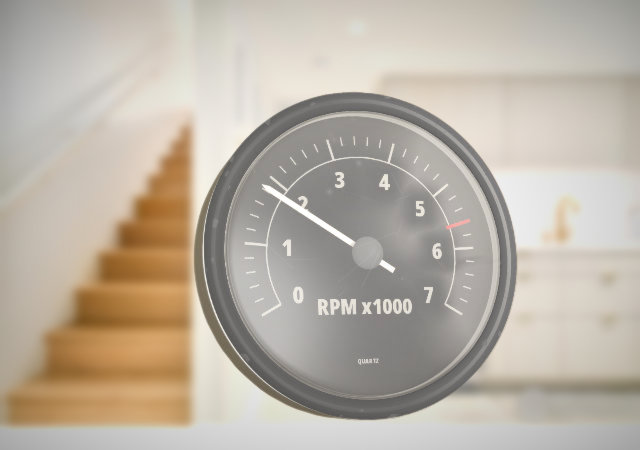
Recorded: 1800 (rpm)
